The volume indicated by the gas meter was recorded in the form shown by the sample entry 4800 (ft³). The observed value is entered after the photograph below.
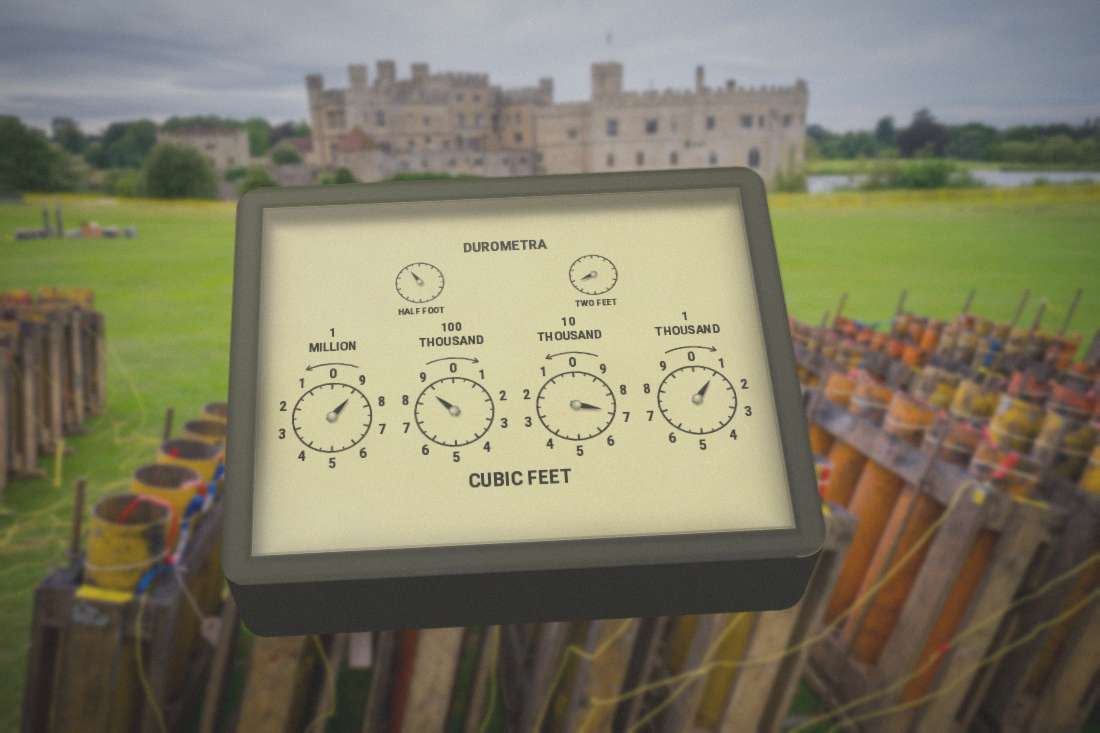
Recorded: 887100 (ft³)
